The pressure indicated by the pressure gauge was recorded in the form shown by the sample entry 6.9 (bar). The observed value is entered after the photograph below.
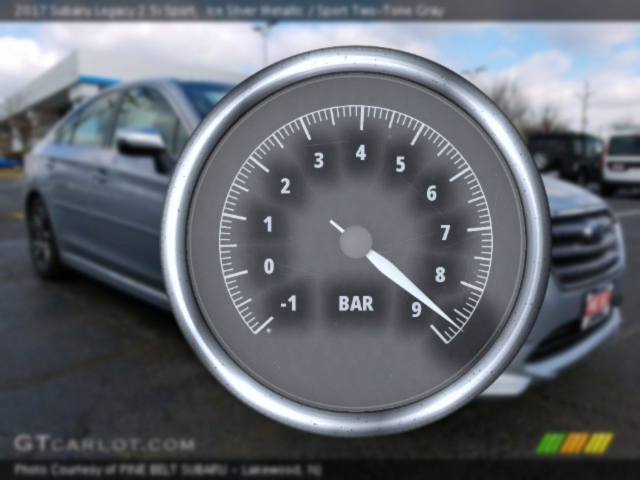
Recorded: 8.7 (bar)
